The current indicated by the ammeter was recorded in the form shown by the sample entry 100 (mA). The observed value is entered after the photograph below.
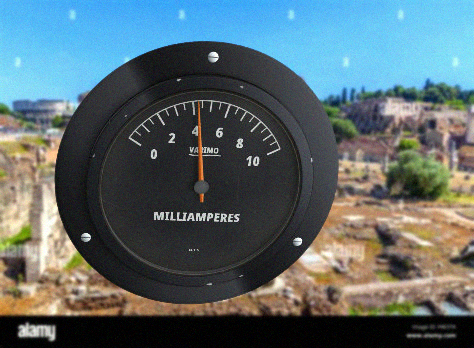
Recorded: 4.25 (mA)
